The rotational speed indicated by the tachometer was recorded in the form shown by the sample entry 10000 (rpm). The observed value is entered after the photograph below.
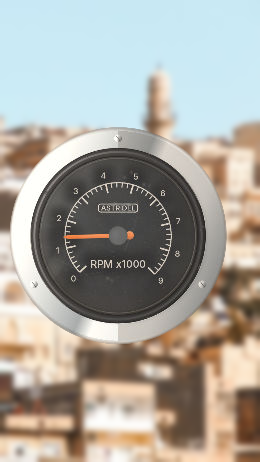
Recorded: 1400 (rpm)
